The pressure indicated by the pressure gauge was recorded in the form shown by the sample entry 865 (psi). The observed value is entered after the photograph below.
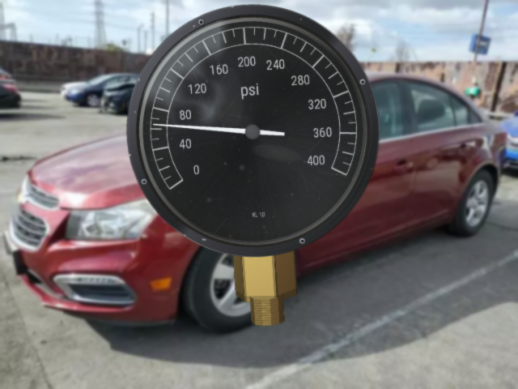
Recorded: 65 (psi)
